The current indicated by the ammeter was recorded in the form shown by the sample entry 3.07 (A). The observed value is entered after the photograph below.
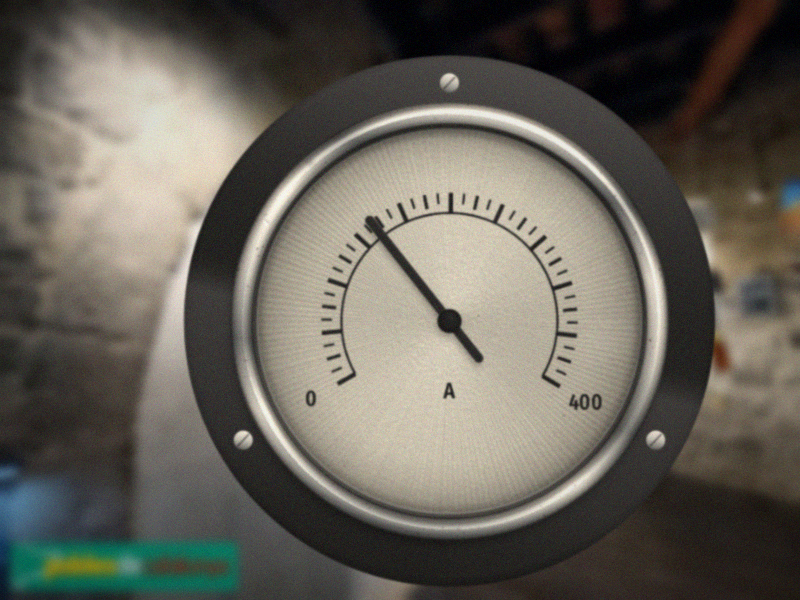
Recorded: 135 (A)
